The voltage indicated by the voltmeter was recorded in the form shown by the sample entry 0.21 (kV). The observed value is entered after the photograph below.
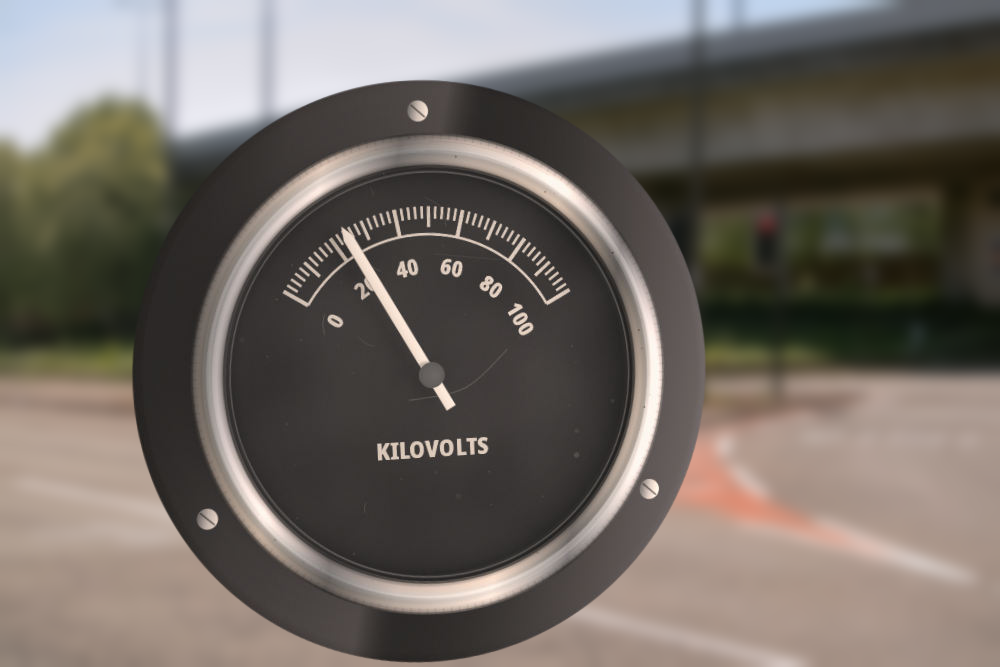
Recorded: 24 (kV)
